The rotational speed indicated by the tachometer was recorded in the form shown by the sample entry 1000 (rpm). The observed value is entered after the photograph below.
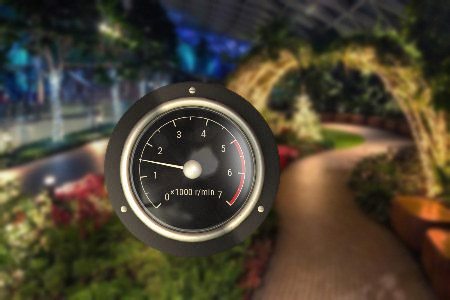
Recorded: 1500 (rpm)
